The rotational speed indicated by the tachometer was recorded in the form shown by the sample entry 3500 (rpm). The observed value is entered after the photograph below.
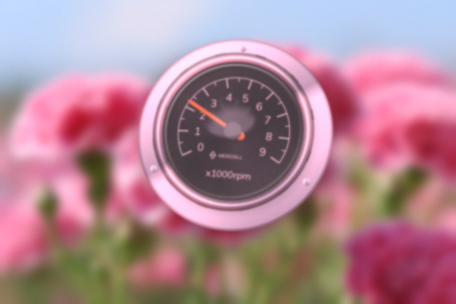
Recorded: 2250 (rpm)
